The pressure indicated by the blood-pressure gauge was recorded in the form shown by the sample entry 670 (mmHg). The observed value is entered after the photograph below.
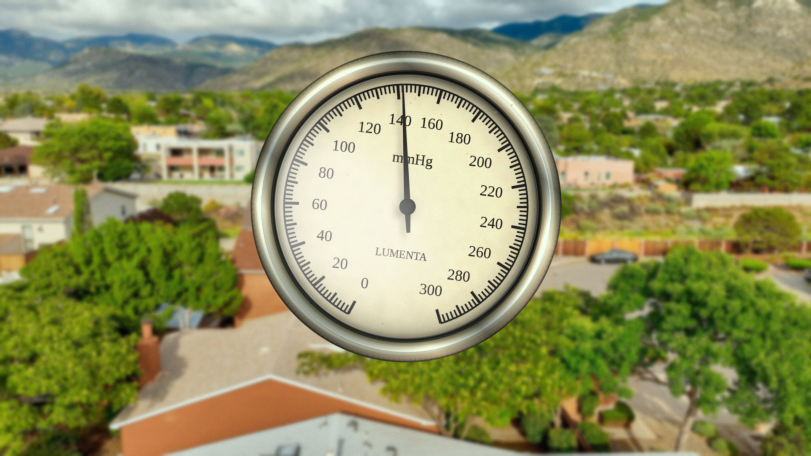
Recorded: 142 (mmHg)
